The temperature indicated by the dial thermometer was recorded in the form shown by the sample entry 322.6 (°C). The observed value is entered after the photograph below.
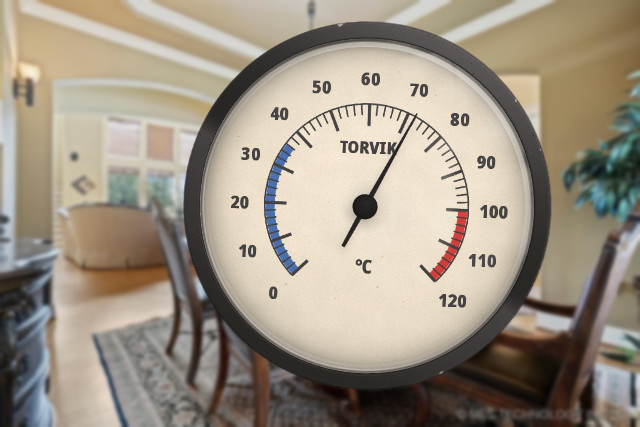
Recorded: 72 (°C)
